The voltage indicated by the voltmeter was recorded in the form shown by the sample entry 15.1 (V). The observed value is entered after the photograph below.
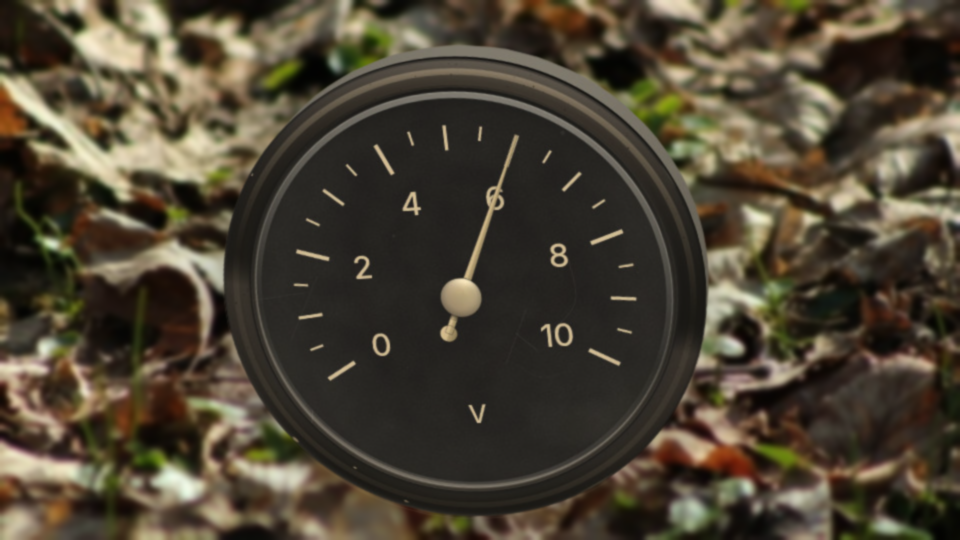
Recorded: 6 (V)
